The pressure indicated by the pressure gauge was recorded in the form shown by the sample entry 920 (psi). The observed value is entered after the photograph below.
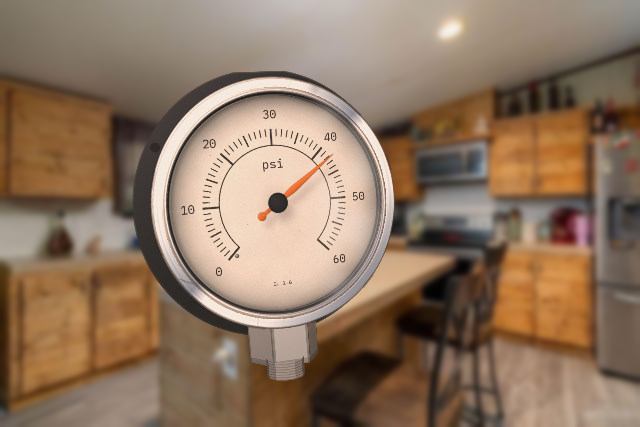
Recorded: 42 (psi)
